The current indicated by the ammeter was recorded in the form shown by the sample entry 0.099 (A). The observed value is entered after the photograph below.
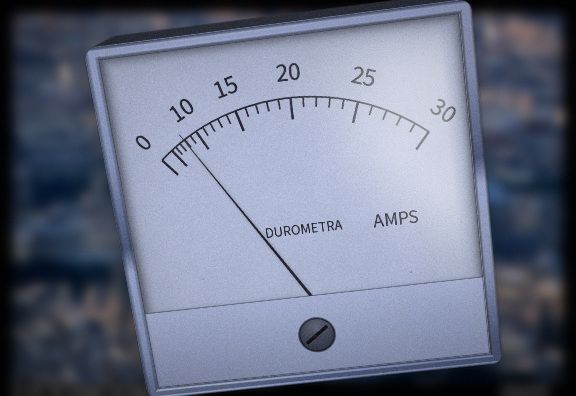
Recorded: 8 (A)
